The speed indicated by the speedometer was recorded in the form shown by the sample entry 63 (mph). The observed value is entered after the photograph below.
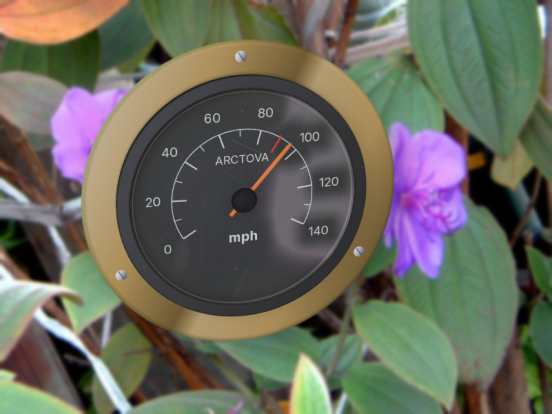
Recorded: 95 (mph)
